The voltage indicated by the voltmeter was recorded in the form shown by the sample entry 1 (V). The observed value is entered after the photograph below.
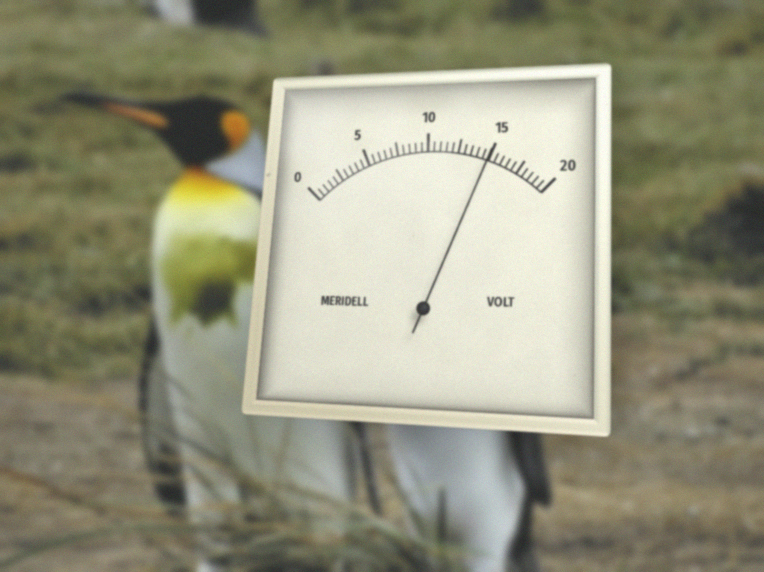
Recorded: 15 (V)
